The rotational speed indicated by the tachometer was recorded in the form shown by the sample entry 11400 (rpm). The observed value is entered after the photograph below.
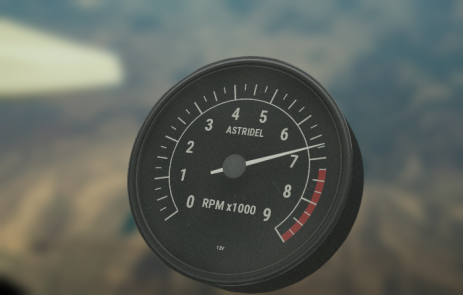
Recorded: 6750 (rpm)
